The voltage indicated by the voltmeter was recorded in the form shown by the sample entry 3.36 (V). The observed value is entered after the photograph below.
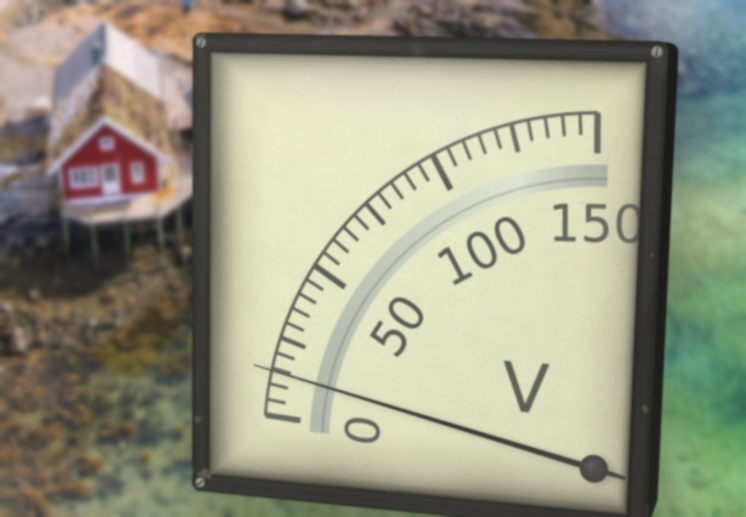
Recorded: 15 (V)
